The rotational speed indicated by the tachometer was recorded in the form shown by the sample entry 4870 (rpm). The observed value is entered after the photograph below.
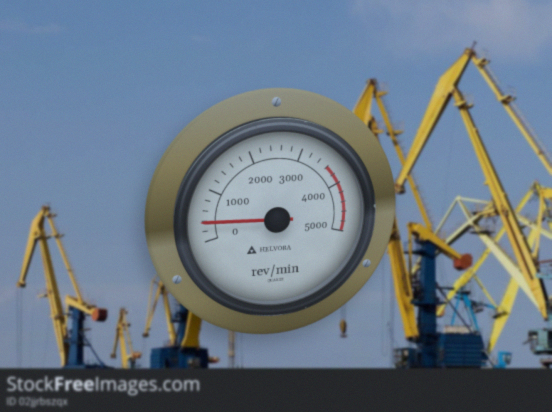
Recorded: 400 (rpm)
